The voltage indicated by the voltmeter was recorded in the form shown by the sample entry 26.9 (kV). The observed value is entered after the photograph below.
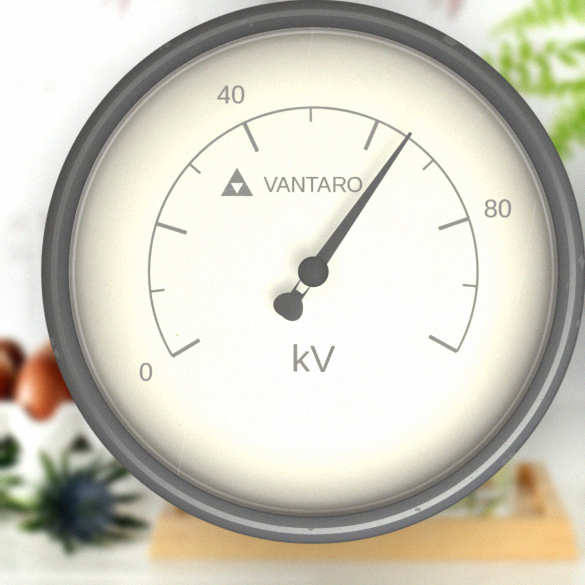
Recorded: 65 (kV)
